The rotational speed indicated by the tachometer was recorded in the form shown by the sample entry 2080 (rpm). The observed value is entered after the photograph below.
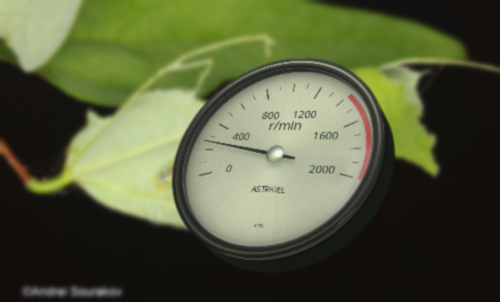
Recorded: 250 (rpm)
